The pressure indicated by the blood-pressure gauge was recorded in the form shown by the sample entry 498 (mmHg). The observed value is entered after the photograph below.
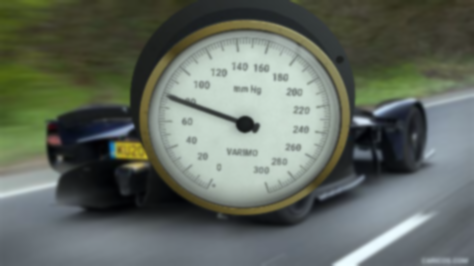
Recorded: 80 (mmHg)
